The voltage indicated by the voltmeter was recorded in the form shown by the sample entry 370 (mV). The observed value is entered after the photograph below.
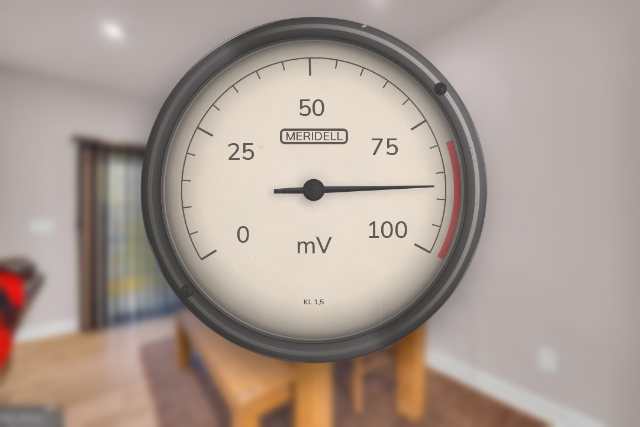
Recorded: 87.5 (mV)
